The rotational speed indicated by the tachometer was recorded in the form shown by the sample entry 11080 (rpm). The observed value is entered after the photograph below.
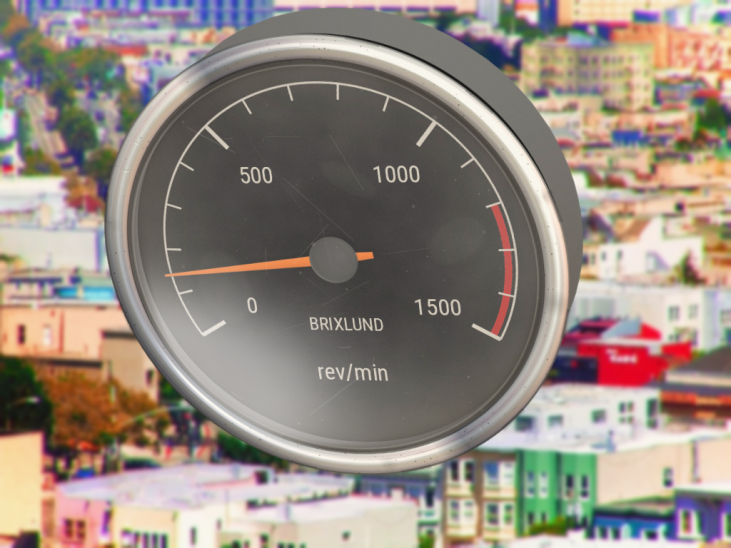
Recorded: 150 (rpm)
